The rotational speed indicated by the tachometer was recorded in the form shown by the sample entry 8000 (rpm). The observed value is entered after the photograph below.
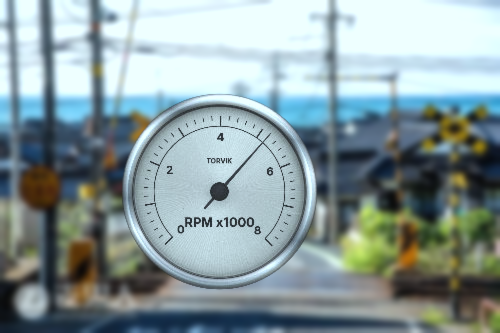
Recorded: 5200 (rpm)
